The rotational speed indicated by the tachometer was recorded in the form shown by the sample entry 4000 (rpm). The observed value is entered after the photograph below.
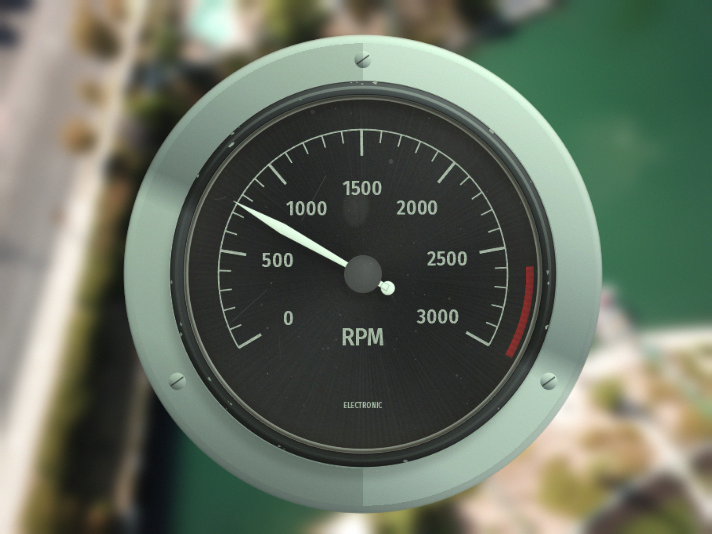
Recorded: 750 (rpm)
